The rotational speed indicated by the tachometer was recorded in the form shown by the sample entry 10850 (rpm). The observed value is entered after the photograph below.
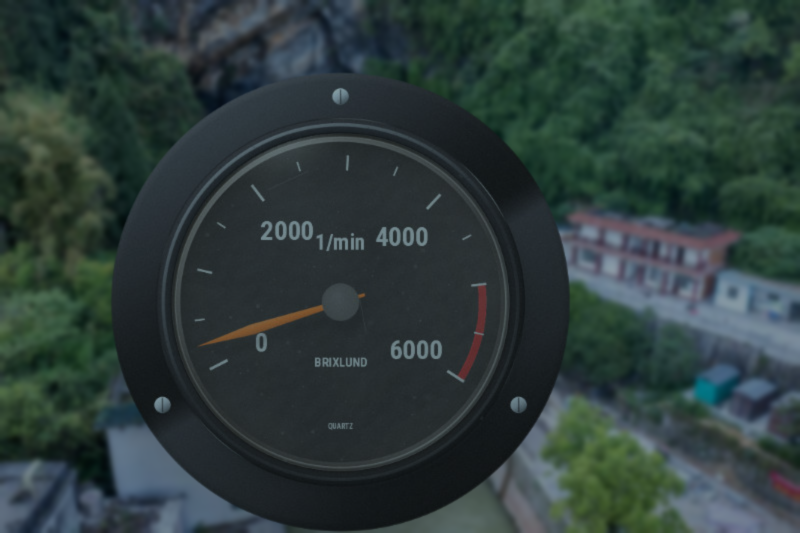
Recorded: 250 (rpm)
